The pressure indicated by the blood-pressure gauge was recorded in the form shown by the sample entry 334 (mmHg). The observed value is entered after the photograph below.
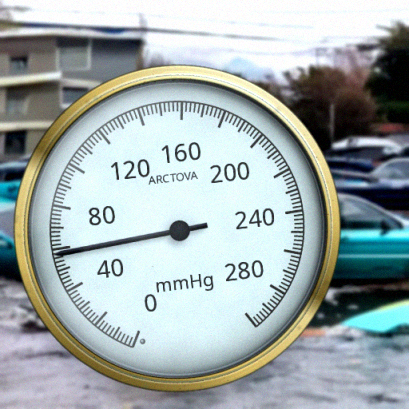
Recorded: 58 (mmHg)
